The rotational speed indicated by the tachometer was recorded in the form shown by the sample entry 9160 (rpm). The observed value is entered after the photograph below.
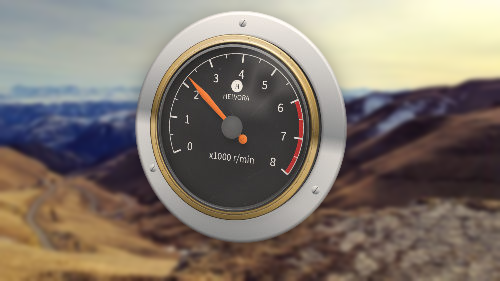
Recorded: 2250 (rpm)
